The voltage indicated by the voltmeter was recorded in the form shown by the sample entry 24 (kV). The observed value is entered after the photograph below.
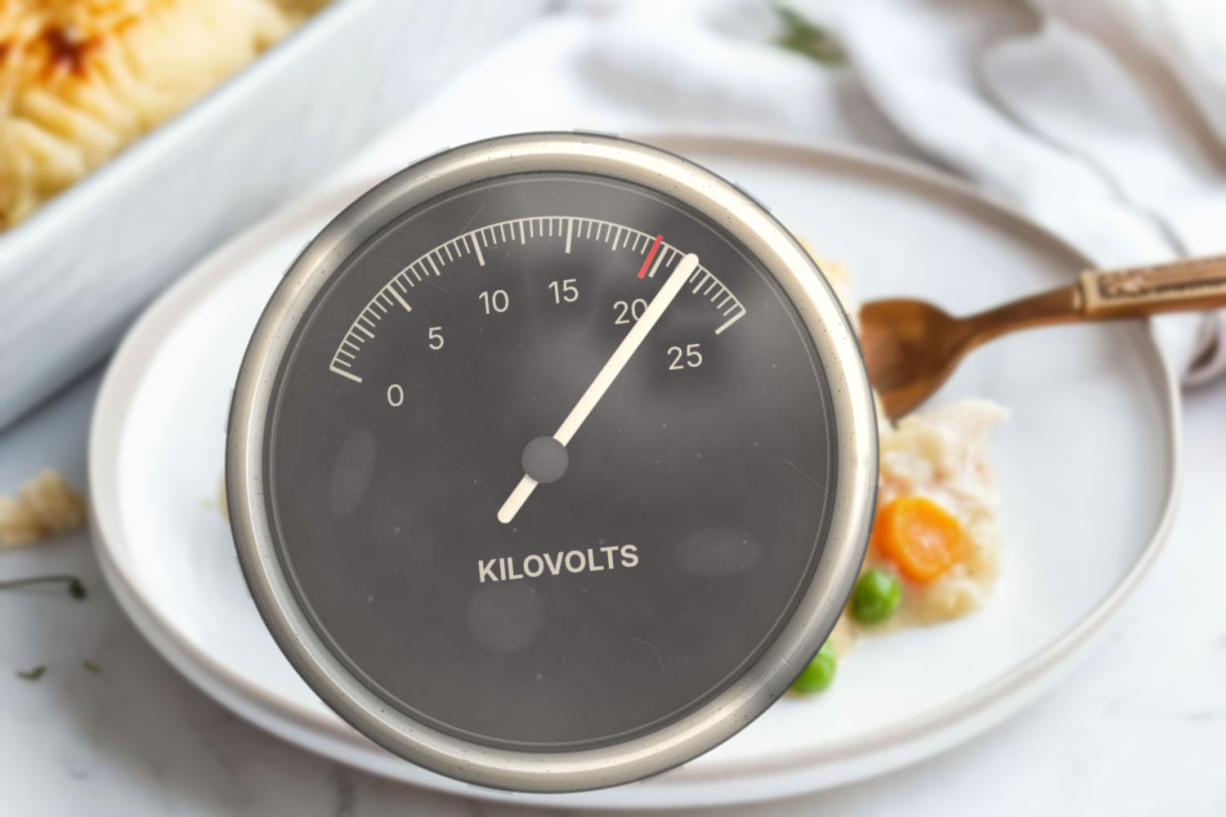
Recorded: 21.5 (kV)
